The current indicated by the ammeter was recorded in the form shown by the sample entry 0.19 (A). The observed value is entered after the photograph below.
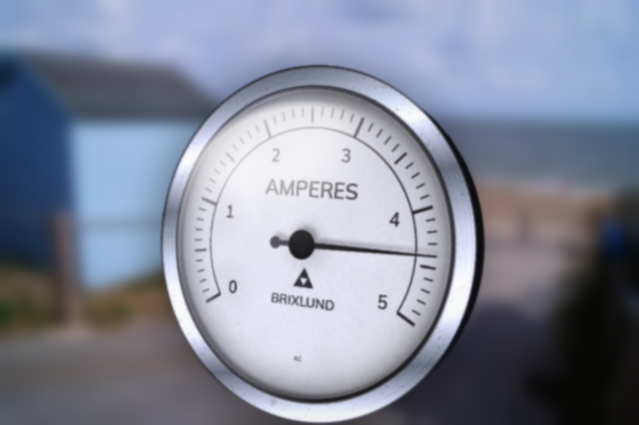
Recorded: 4.4 (A)
